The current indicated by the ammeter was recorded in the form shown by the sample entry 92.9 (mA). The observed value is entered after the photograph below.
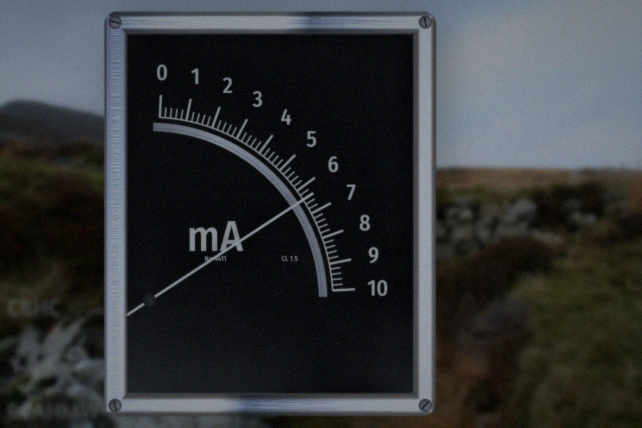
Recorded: 6.4 (mA)
